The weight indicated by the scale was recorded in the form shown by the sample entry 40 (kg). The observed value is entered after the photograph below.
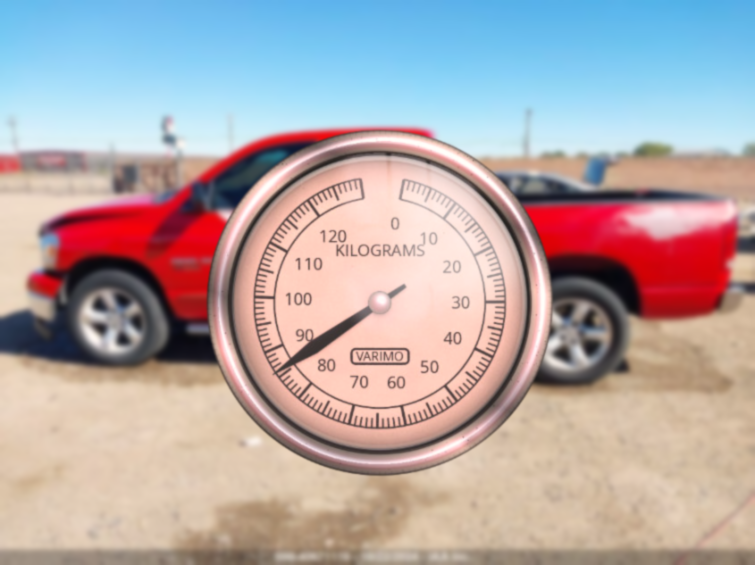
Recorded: 86 (kg)
